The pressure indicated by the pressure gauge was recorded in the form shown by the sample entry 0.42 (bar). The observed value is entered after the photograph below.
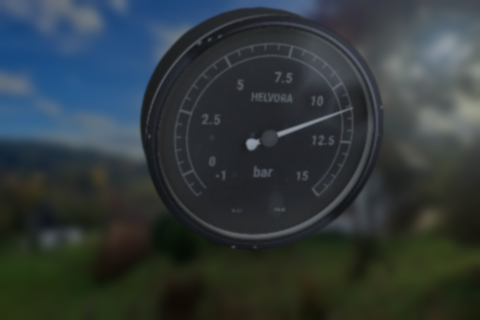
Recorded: 11 (bar)
